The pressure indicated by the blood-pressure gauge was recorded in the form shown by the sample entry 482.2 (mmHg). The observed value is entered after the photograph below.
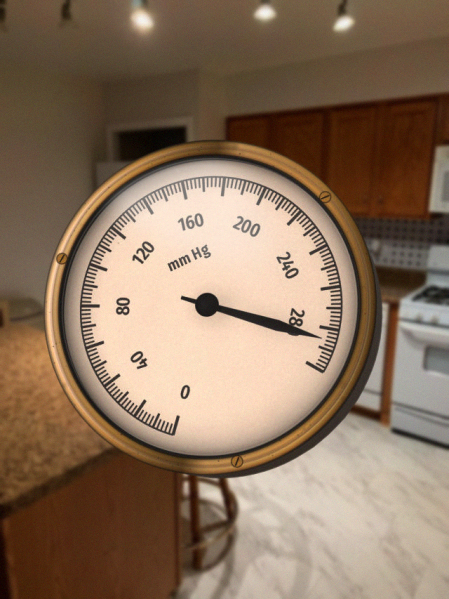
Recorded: 286 (mmHg)
